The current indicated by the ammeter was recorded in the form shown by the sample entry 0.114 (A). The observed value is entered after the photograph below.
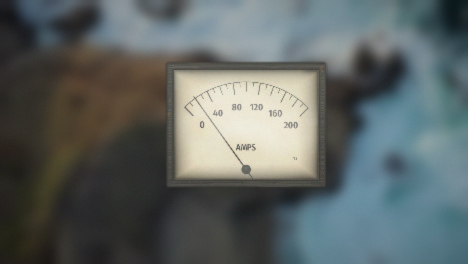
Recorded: 20 (A)
